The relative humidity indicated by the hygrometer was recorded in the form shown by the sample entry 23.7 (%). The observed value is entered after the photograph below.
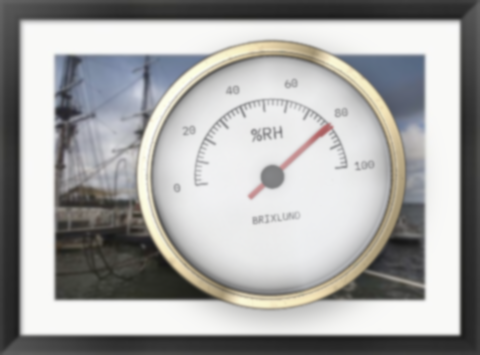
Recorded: 80 (%)
